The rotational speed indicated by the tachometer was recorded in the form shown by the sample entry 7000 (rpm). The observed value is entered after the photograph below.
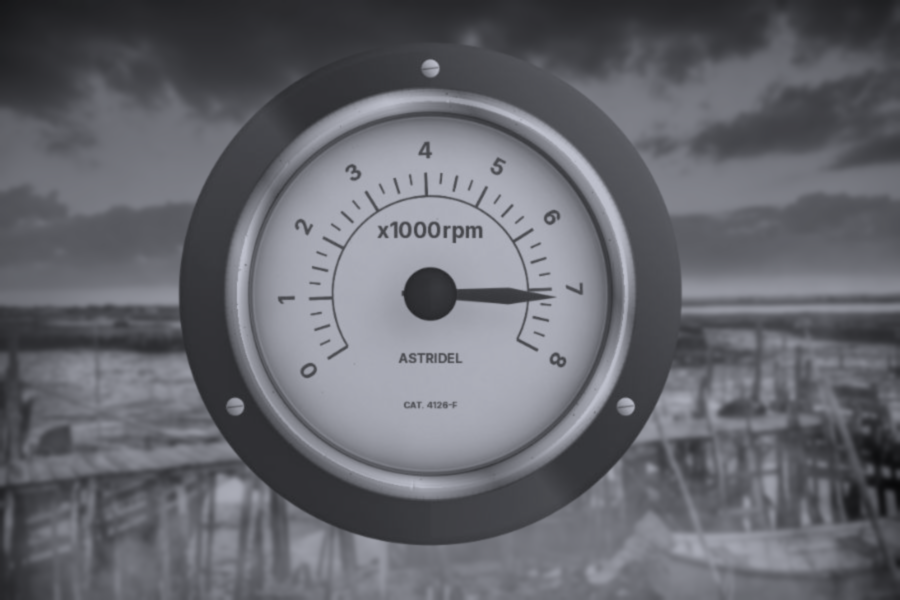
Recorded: 7125 (rpm)
